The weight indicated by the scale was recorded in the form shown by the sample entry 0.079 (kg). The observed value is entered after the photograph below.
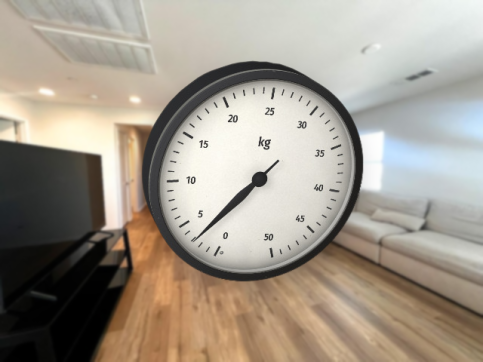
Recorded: 3 (kg)
